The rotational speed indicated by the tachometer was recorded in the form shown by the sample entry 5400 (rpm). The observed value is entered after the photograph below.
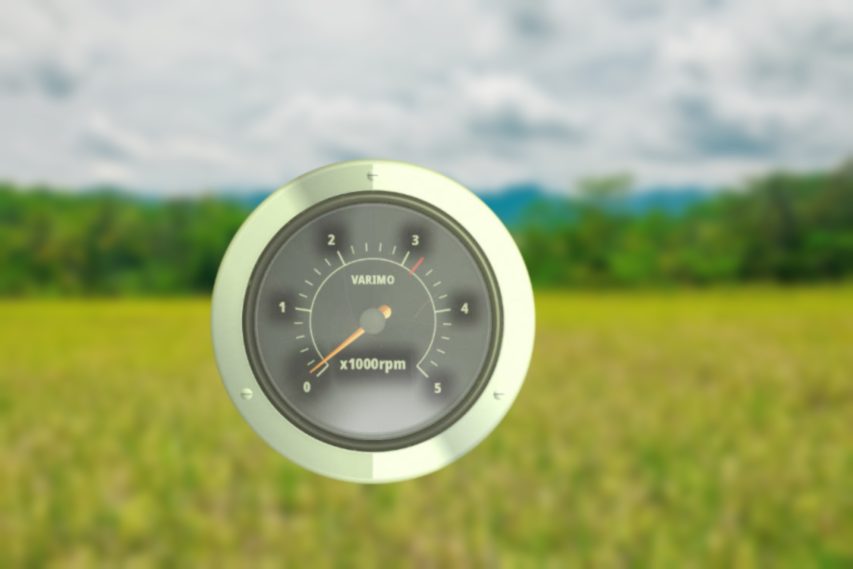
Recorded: 100 (rpm)
